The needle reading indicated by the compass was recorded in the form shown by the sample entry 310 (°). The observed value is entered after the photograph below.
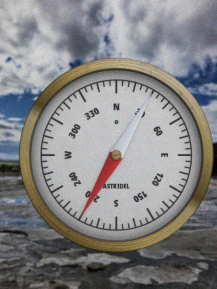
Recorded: 210 (°)
